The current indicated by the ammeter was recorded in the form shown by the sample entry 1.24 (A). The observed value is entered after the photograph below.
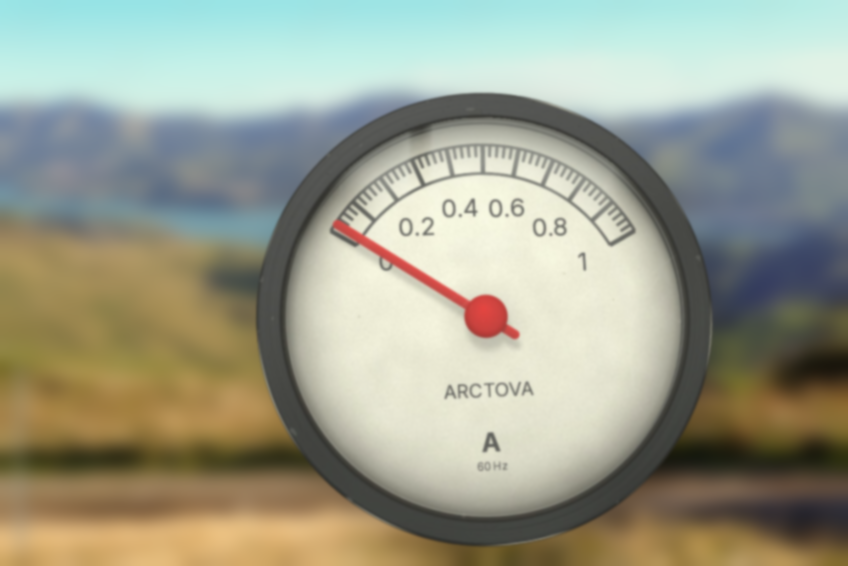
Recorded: 0.02 (A)
